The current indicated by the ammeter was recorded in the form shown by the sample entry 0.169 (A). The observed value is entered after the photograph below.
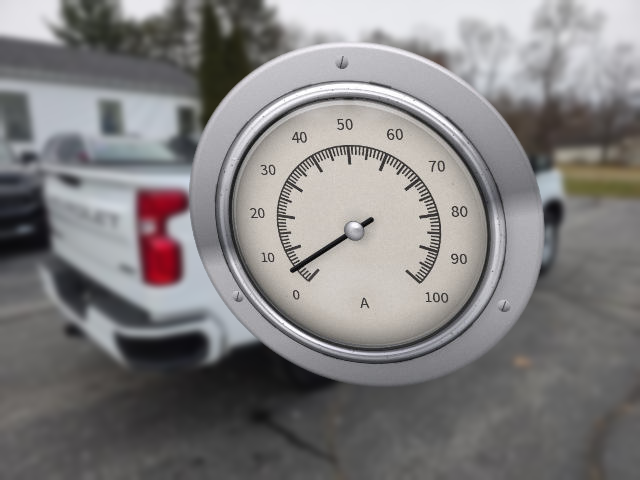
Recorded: 5 (A)
